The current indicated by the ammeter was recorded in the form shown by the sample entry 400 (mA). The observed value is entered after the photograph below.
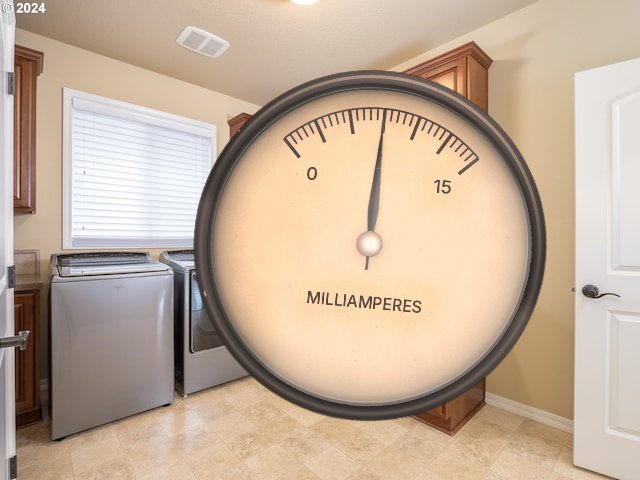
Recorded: 7.5 (mA)
